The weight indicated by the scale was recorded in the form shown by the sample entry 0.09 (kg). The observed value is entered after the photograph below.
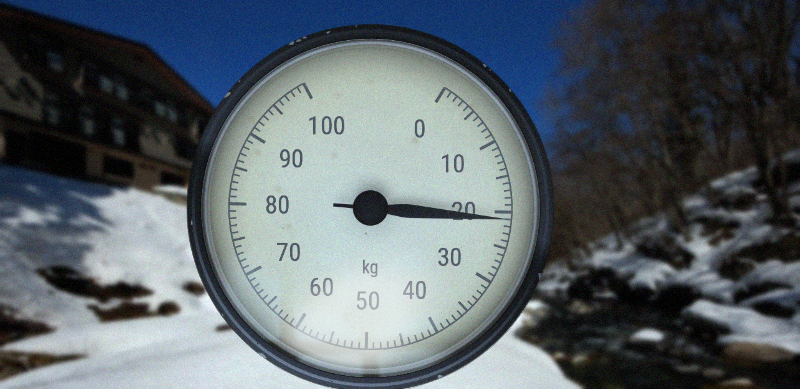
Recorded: 21 (kg)
